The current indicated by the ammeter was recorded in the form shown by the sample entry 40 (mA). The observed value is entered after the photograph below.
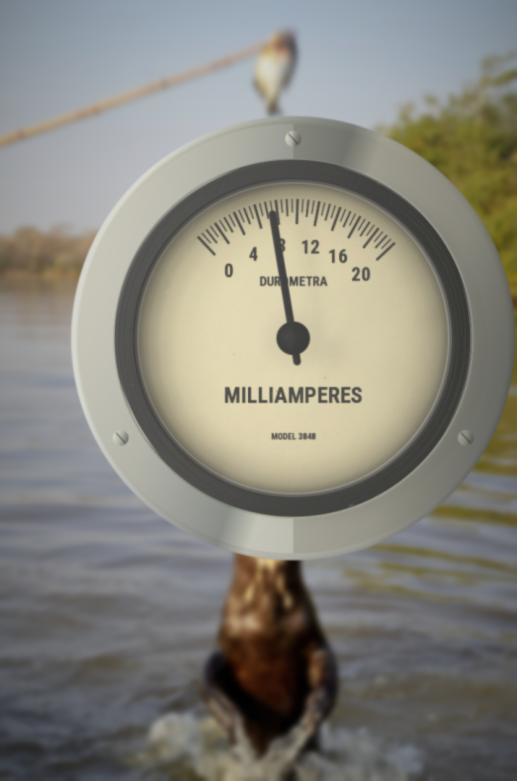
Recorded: 7.5 (mA)
